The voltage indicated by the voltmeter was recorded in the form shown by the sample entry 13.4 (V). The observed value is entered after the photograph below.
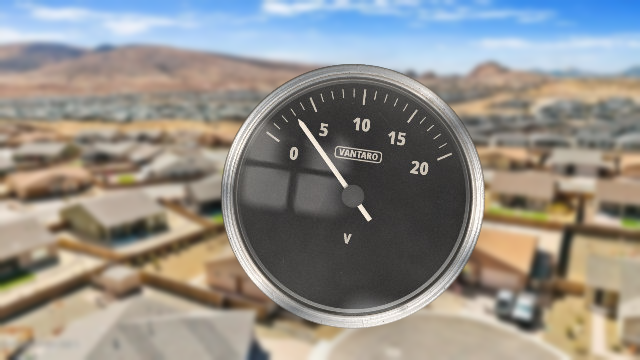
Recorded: 3 (V)
